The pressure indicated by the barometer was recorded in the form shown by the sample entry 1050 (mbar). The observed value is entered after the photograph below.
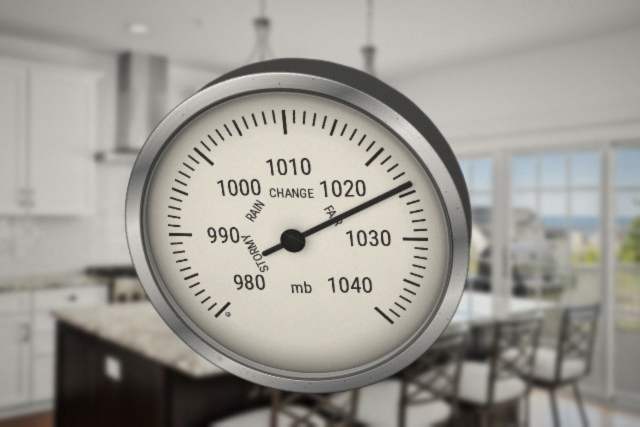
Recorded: 1024 (mbar)
